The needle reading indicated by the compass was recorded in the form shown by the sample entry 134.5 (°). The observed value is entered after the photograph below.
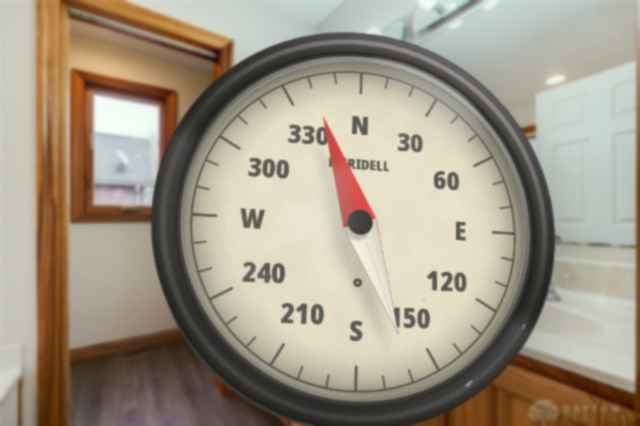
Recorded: 340 (°)
